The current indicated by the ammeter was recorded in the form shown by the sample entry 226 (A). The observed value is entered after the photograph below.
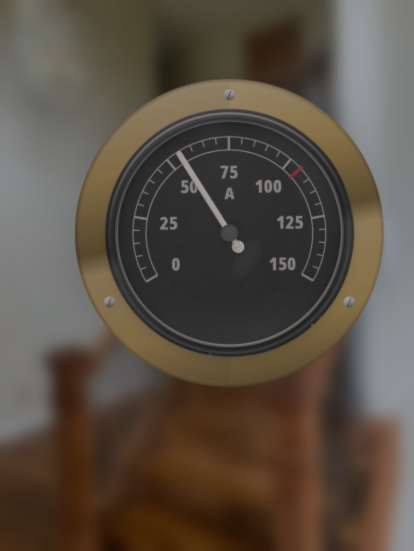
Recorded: 55 (A)
